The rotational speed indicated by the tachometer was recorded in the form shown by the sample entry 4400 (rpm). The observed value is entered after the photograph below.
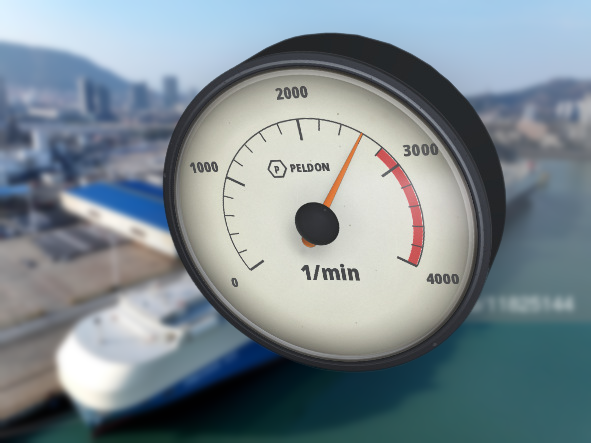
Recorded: 2600 (rpm)
